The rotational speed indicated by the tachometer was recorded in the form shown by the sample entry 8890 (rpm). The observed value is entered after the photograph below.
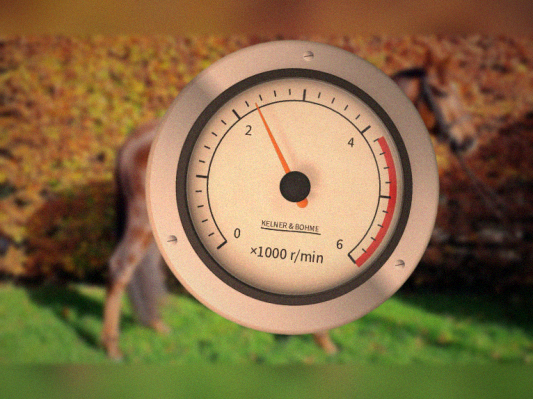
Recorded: 2300 (rpm)
